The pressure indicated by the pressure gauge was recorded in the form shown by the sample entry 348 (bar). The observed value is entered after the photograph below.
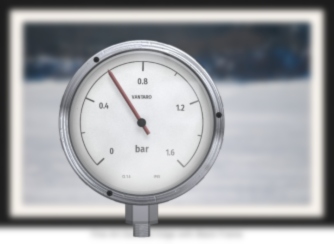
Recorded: 0.6 (bar)
